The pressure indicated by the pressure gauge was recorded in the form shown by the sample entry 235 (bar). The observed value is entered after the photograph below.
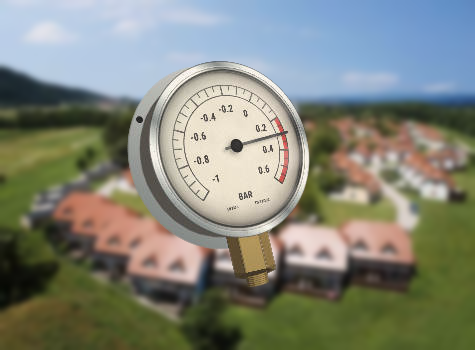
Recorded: 0.3 (bar)
